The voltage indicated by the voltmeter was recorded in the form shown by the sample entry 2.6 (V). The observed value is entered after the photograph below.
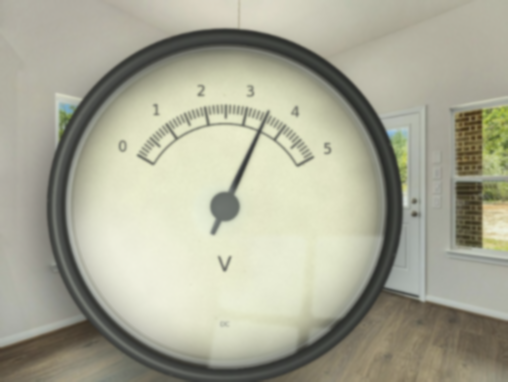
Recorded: 3.5 (V)
